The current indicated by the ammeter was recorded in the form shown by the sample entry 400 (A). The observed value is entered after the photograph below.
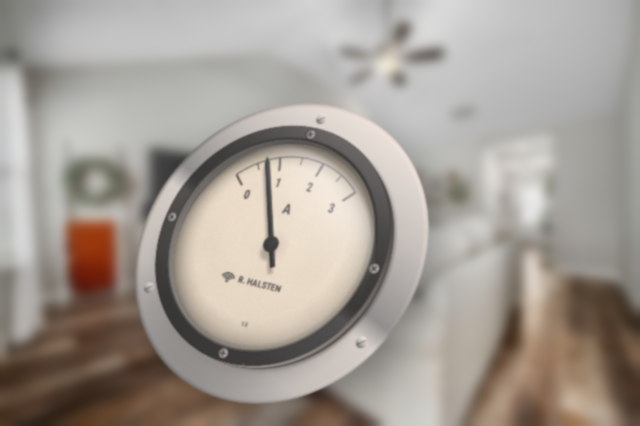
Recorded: 0.75 (A)
